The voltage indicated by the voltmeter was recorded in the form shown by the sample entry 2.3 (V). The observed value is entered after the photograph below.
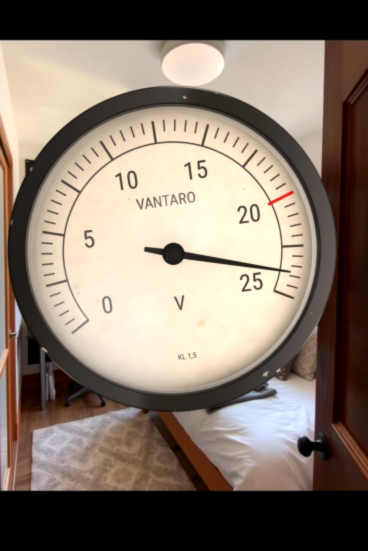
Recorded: 23.75 (V)
